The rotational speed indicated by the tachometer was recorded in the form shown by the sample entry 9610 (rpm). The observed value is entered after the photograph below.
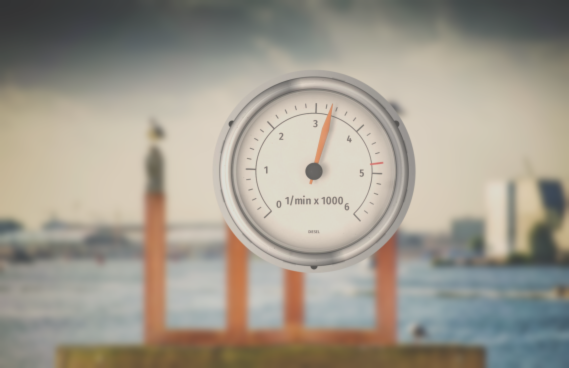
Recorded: 3300 (rpm)
